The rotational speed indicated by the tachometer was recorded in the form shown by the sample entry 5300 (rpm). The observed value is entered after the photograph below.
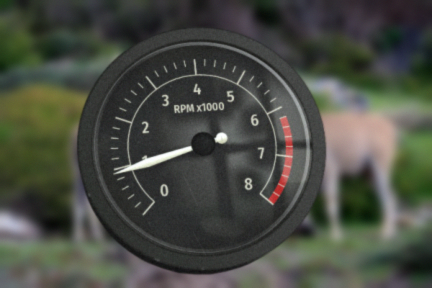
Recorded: 900 (rpm)
